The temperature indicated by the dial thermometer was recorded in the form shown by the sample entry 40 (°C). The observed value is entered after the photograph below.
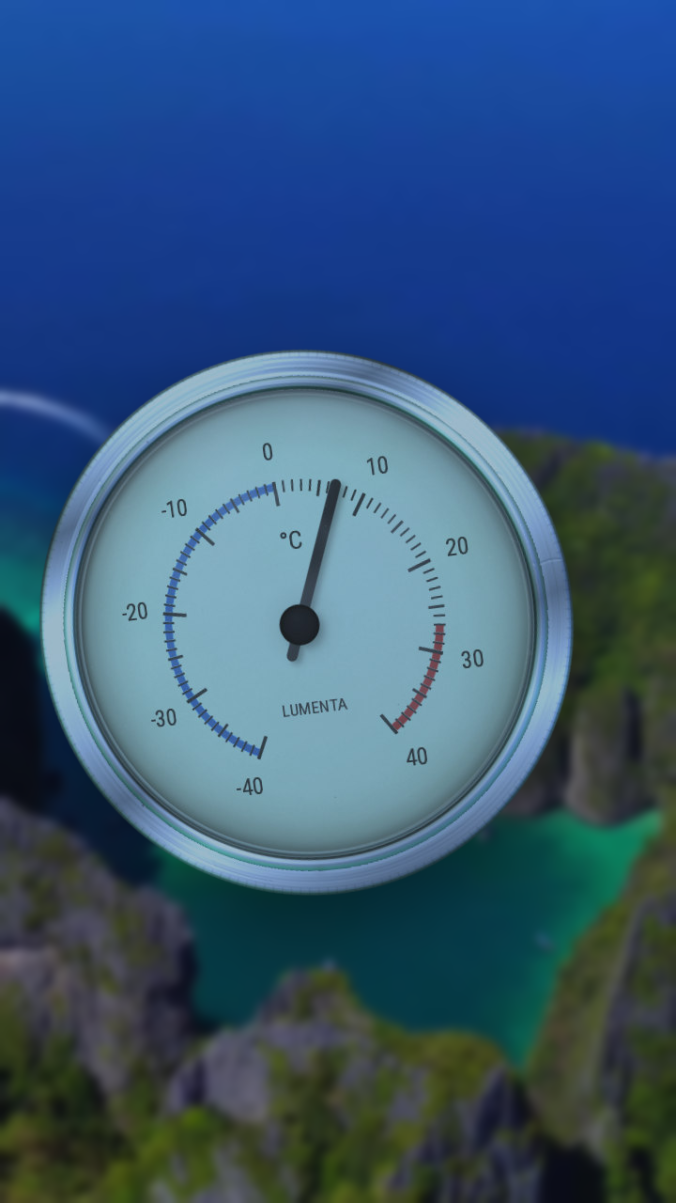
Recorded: 7 (°C)
